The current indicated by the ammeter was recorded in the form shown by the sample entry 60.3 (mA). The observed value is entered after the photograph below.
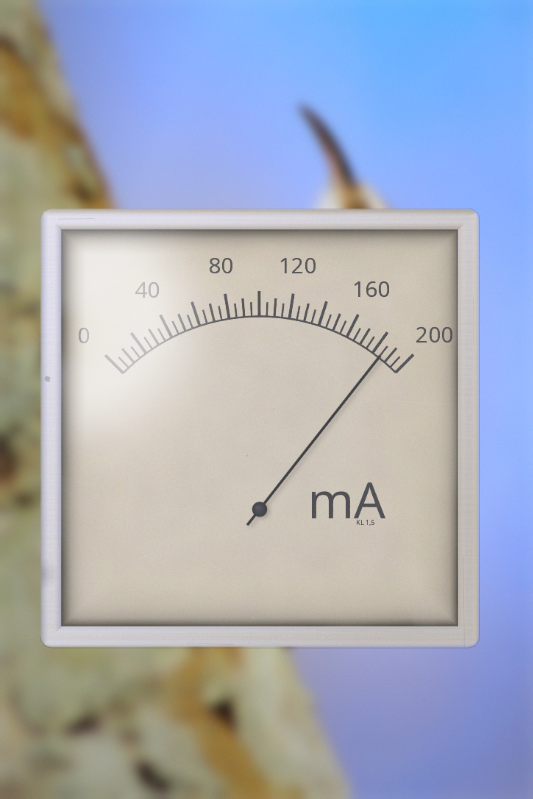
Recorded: 185 (mA)
